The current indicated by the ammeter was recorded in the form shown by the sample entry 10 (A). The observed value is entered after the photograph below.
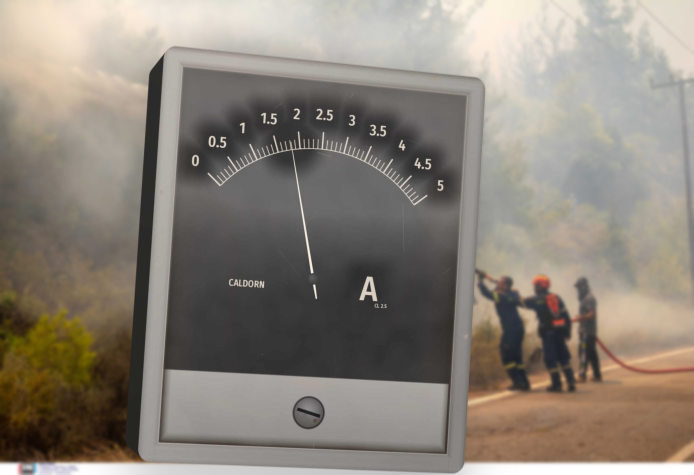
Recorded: 1.8 (A)
